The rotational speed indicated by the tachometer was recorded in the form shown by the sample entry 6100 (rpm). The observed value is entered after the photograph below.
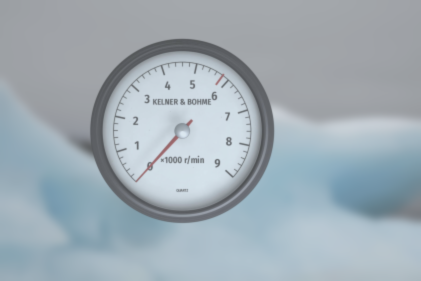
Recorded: 0 (rpm)
